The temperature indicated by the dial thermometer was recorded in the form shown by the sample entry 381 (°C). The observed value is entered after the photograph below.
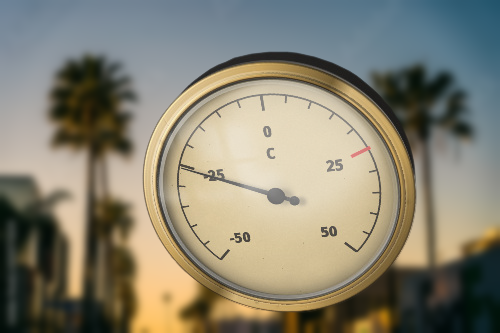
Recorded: -25 (°C)
